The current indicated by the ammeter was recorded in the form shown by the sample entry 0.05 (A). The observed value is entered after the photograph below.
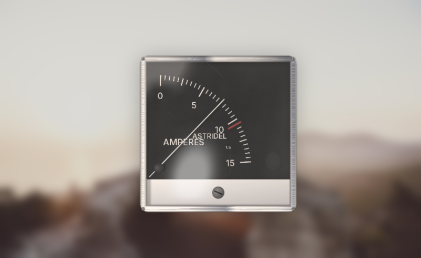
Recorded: 7.5 (A)
